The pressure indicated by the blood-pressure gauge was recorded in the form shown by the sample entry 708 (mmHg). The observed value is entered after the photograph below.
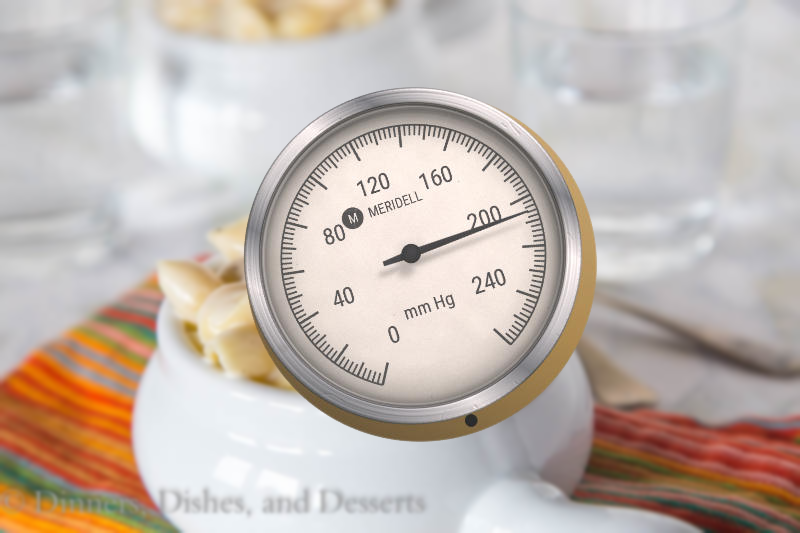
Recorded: 206 (mmHg)
